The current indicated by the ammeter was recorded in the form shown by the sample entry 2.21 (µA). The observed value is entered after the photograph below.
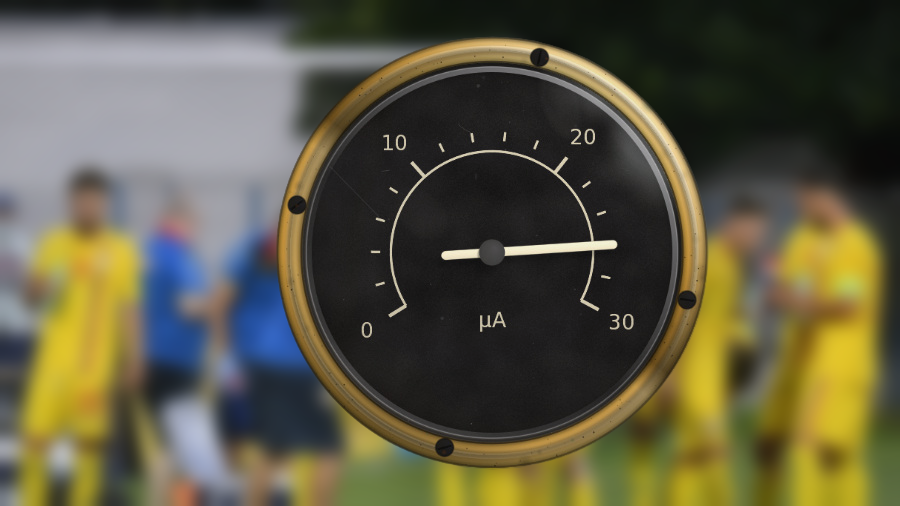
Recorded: 26 (µA)
